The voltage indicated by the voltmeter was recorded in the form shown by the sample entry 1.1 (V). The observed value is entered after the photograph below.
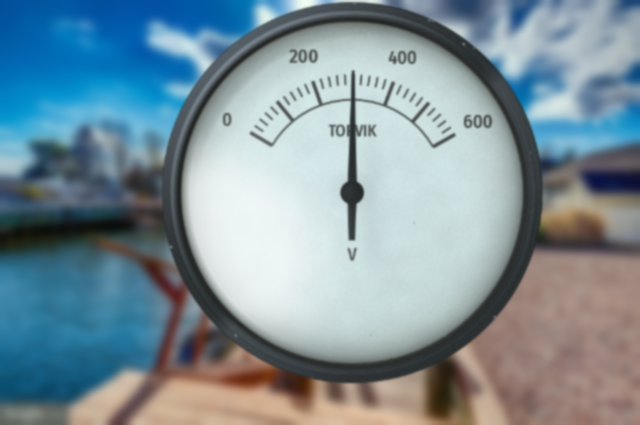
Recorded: 300 (V)
